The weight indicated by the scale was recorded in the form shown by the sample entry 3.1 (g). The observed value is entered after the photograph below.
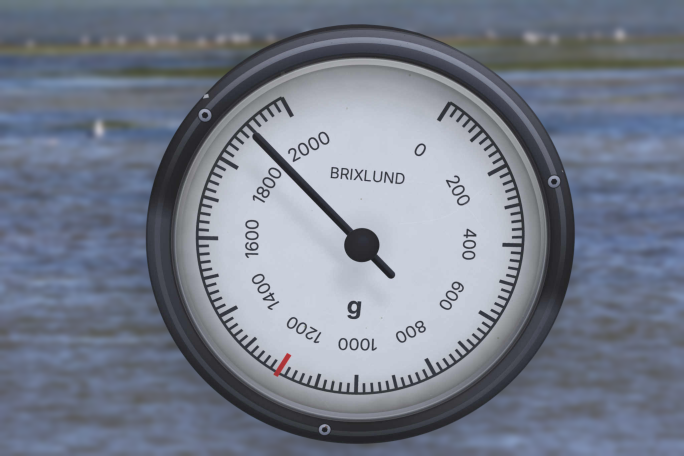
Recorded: 1900 (g)
